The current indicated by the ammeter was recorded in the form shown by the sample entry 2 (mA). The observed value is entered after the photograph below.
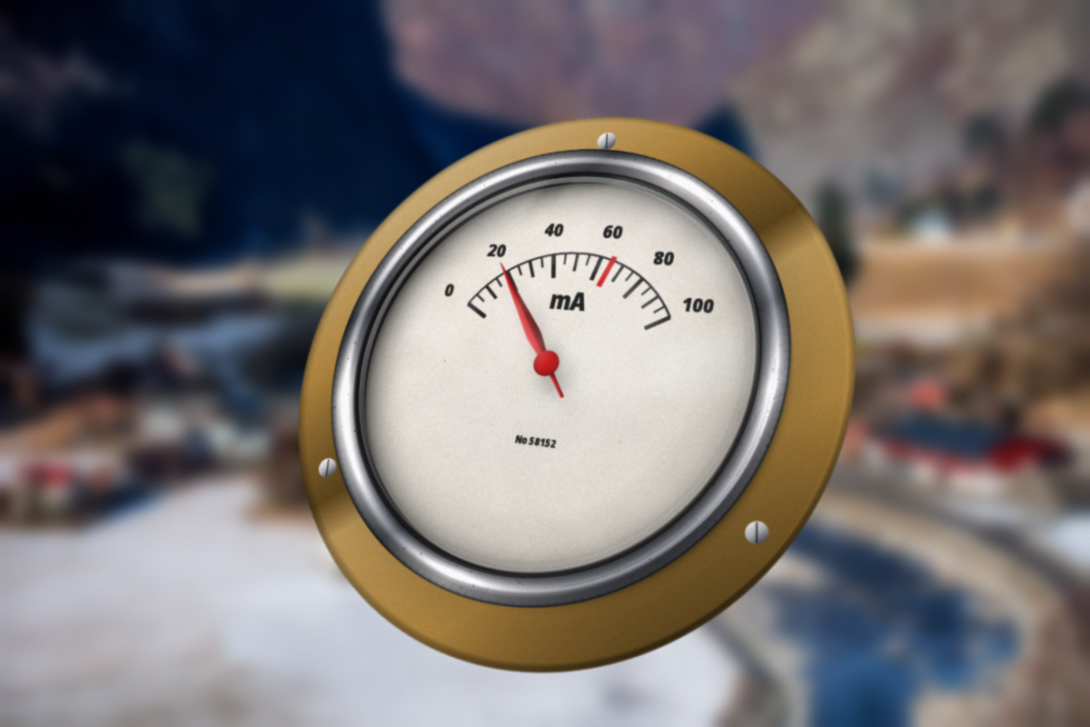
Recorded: 20 (mA)
